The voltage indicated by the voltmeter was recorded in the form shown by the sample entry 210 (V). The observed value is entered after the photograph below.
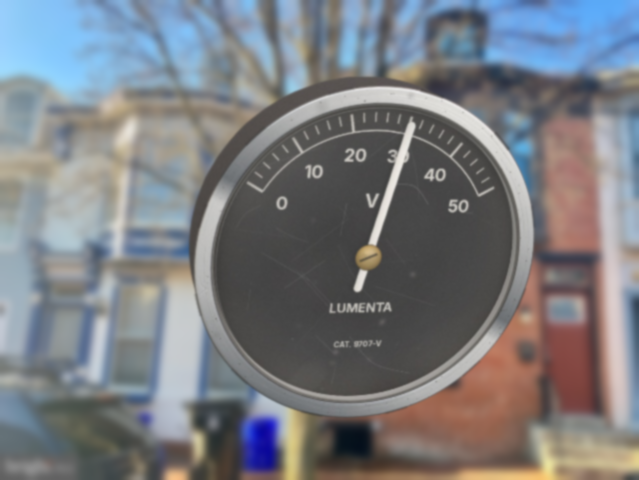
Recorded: 30 (V)
